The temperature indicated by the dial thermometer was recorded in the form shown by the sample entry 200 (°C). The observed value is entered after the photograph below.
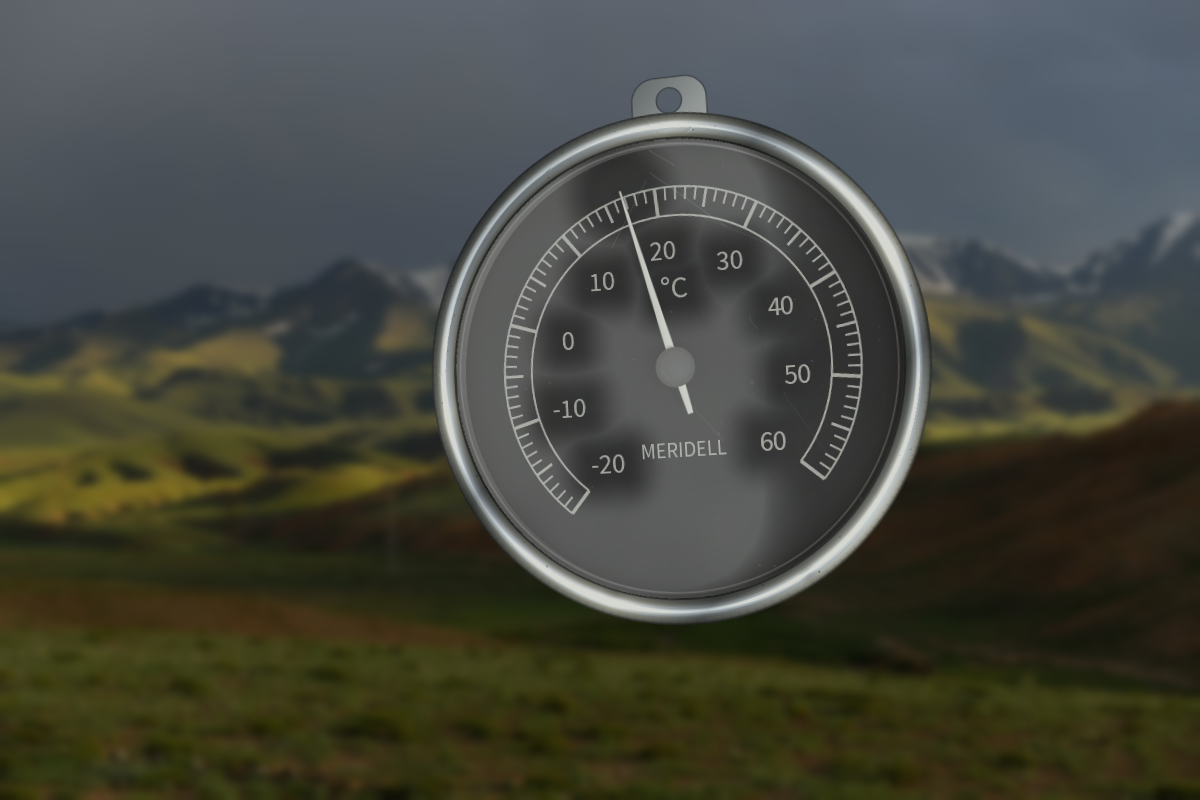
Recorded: 17 (°C)
